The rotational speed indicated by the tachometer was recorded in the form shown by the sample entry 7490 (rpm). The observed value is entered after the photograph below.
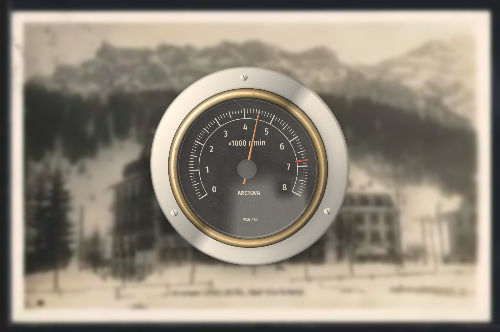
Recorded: 4500 (rpm)
